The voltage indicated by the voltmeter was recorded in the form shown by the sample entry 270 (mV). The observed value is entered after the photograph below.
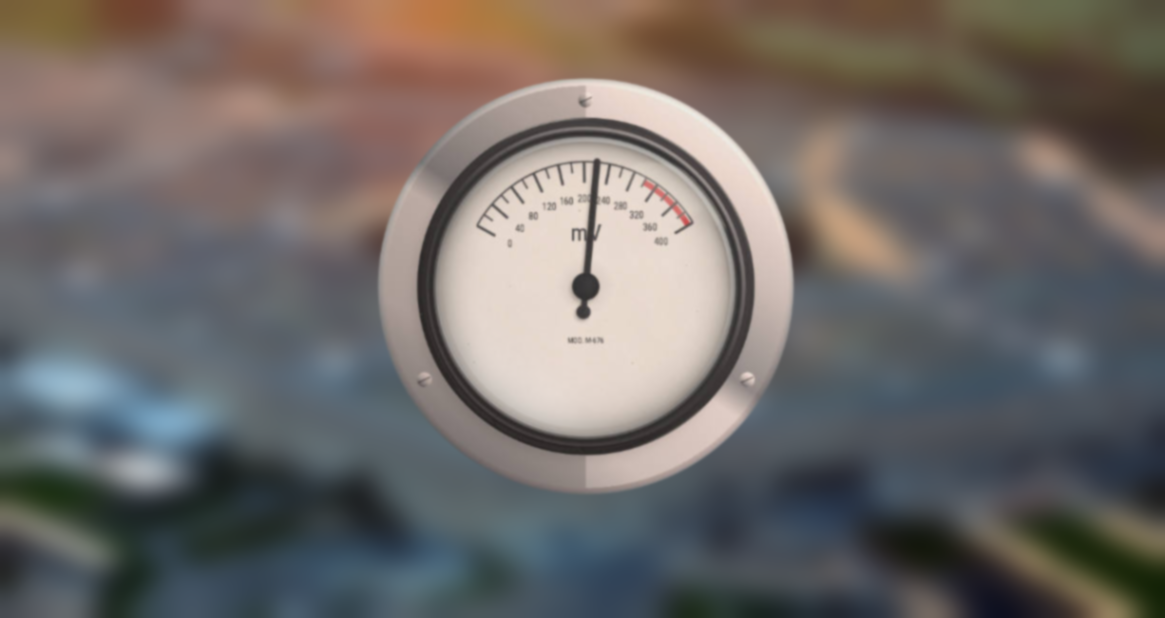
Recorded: 220 (mV)
